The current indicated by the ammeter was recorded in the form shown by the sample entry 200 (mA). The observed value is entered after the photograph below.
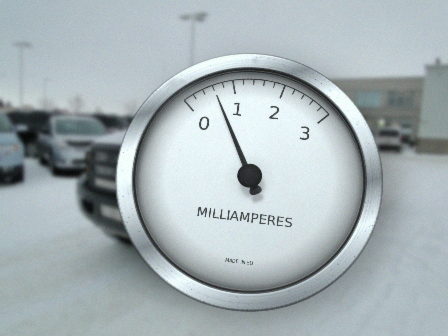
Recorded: 0.6 (mA)
